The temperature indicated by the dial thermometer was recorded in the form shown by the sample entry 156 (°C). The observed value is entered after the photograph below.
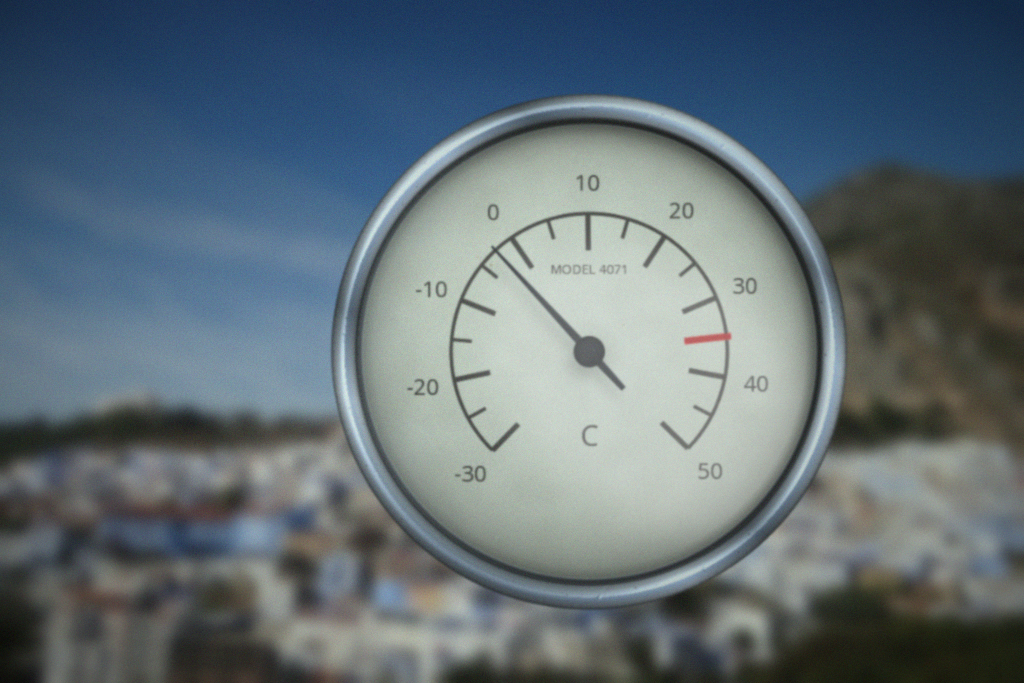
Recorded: -2.5 (°C)
